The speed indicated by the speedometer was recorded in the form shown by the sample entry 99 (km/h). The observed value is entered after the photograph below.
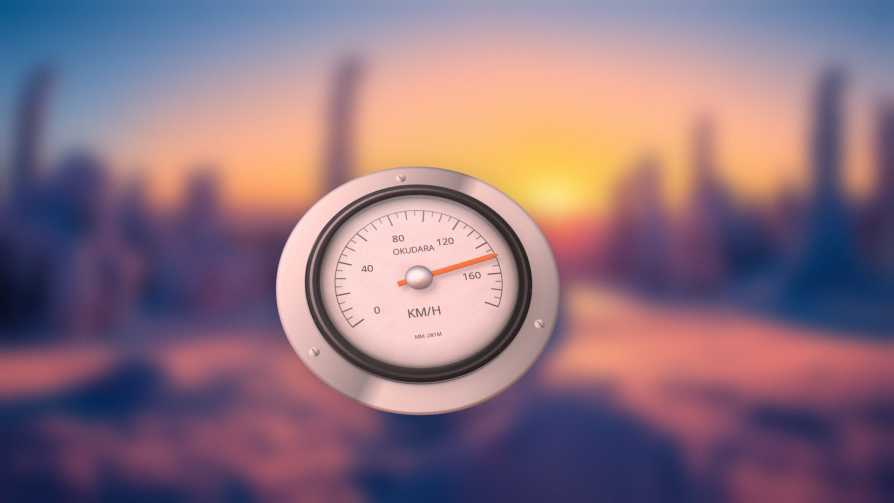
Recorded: 150 (km/h)
